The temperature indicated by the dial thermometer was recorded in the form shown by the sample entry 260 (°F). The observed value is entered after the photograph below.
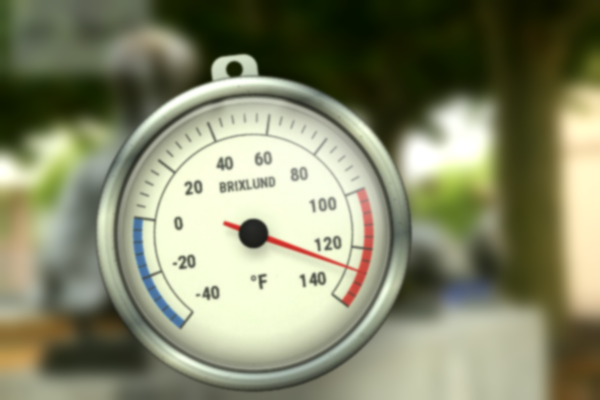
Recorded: 128 (°F)
